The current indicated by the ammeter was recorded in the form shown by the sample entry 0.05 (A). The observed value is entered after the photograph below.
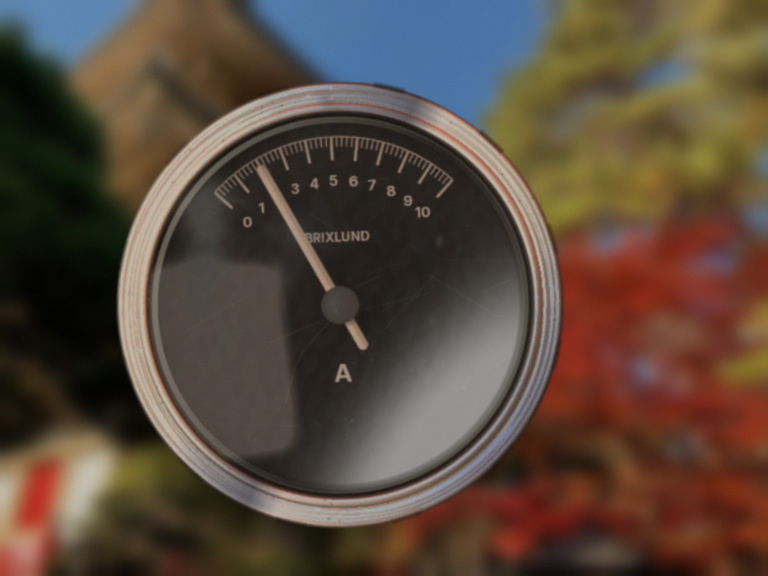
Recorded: 2 (A)
